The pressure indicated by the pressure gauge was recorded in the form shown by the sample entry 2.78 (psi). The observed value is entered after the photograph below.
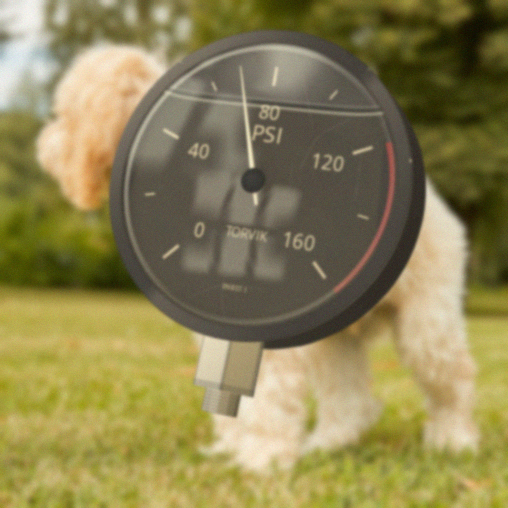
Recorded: 70 (psi)
